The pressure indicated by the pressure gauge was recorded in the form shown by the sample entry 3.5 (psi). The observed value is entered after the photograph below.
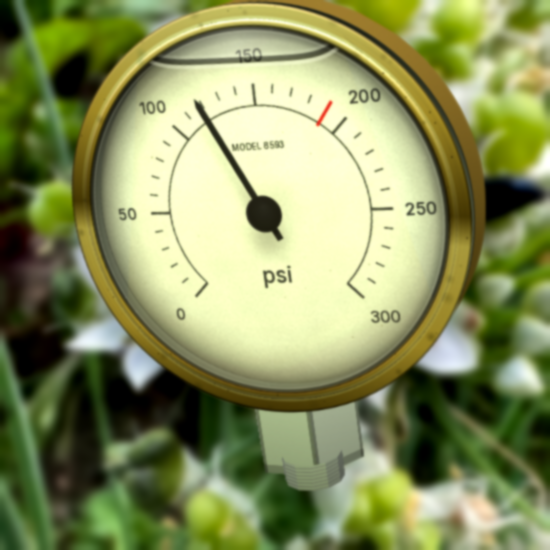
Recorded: 120 (psi)
